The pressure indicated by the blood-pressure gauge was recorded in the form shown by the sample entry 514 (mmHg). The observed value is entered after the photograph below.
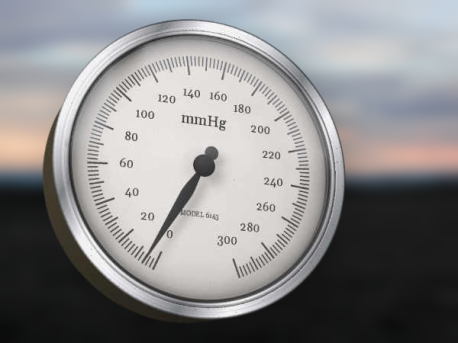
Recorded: 6 (mmHg)
